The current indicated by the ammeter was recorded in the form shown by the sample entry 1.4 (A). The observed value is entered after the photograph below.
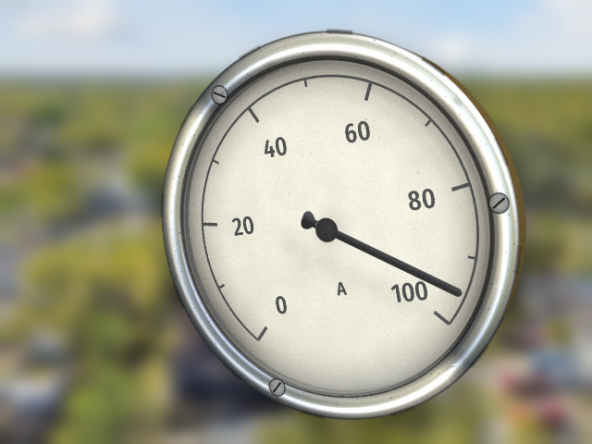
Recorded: 95 (A)
